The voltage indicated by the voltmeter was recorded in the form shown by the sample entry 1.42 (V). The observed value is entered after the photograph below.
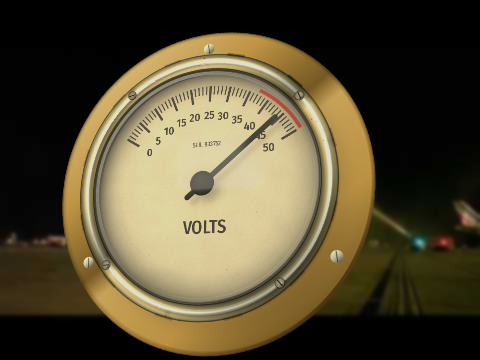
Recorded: 45 (V)
